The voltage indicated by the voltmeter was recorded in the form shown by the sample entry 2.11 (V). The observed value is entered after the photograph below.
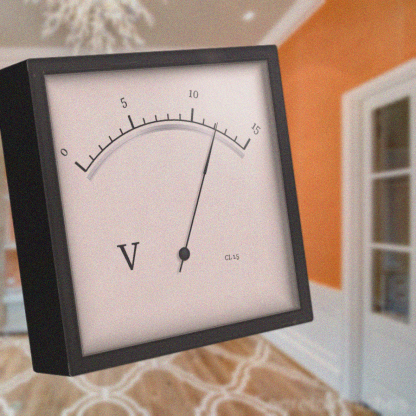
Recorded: 12 (V)
